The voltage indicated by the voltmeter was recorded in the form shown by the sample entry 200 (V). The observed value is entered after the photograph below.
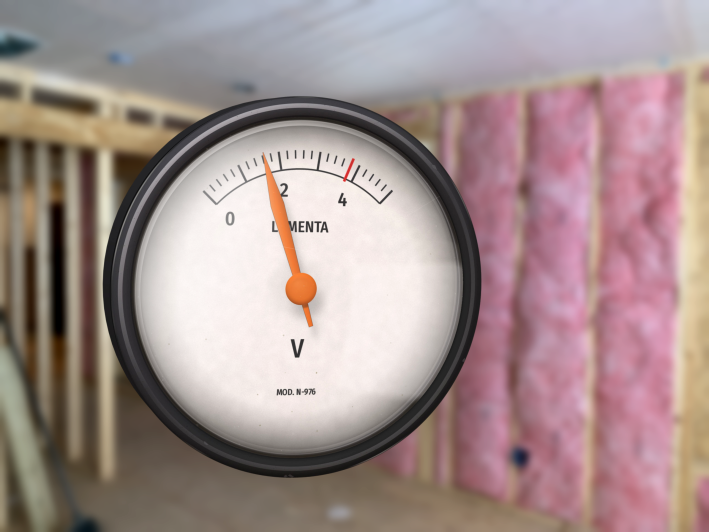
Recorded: 1.6 (V)
